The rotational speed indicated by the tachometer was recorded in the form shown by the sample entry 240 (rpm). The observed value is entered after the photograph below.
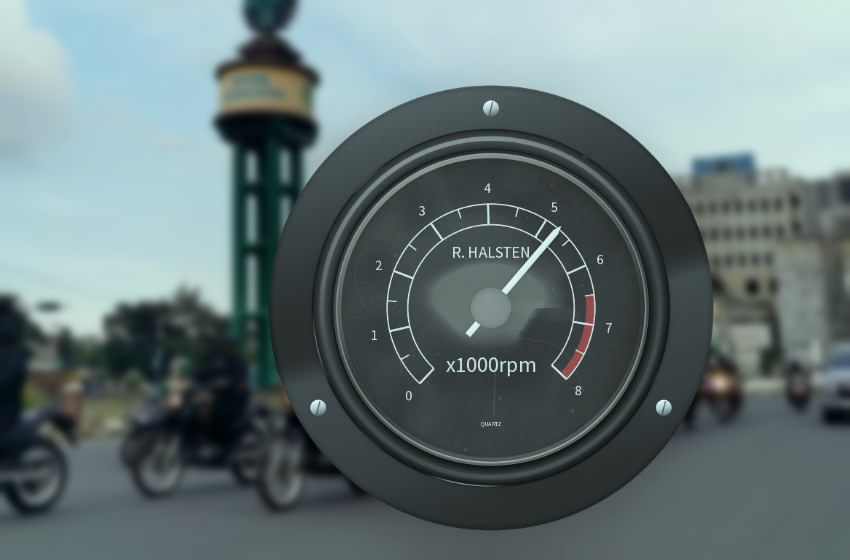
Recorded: 5250 (rpm)
